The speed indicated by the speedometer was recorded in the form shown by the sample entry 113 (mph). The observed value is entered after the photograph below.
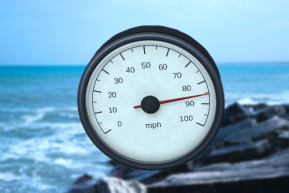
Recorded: 85 (mph)
